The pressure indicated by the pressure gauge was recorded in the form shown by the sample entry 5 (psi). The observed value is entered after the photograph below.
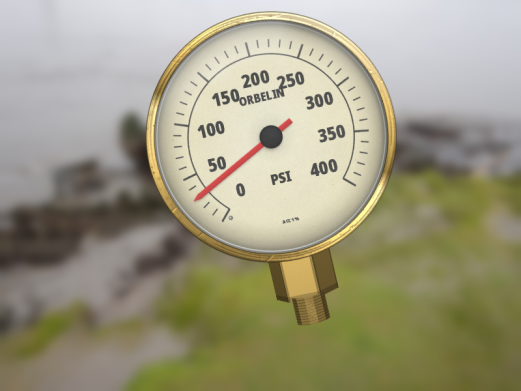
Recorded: 30 (psi)
